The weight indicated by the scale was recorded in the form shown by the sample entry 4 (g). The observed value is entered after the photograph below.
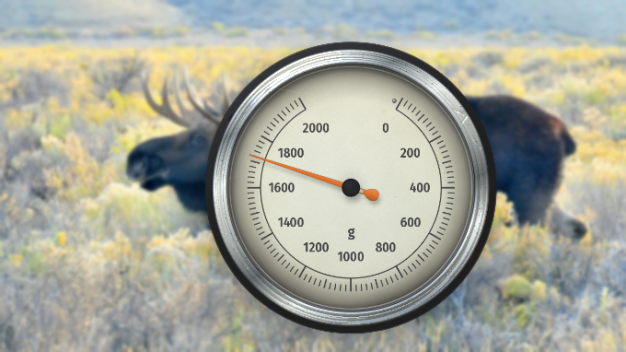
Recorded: 1720 (g)
